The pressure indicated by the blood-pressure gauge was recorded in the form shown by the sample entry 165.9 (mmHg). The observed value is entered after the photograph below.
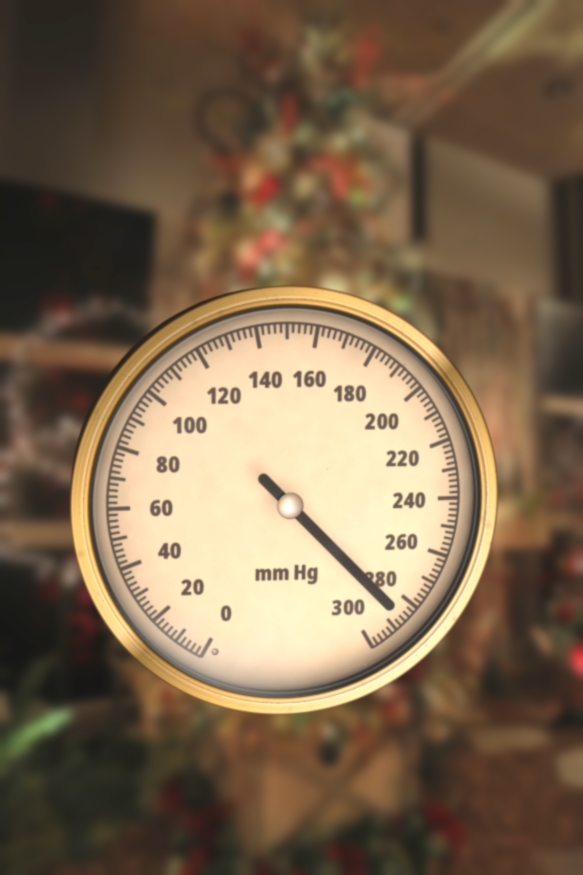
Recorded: 286 (mmHg)
